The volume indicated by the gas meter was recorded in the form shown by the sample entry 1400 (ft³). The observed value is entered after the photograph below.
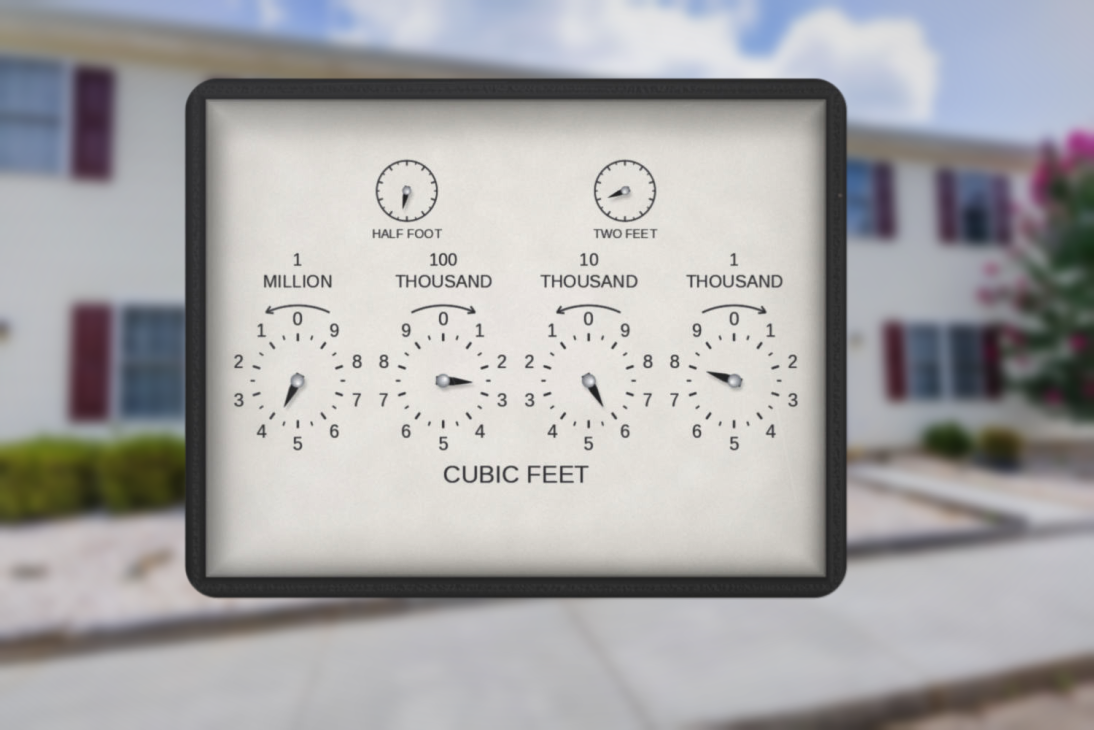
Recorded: 425800 (ft³)
